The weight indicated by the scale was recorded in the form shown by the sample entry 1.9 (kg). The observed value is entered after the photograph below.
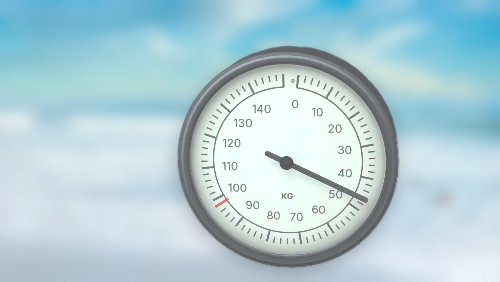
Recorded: 46 (kg)
